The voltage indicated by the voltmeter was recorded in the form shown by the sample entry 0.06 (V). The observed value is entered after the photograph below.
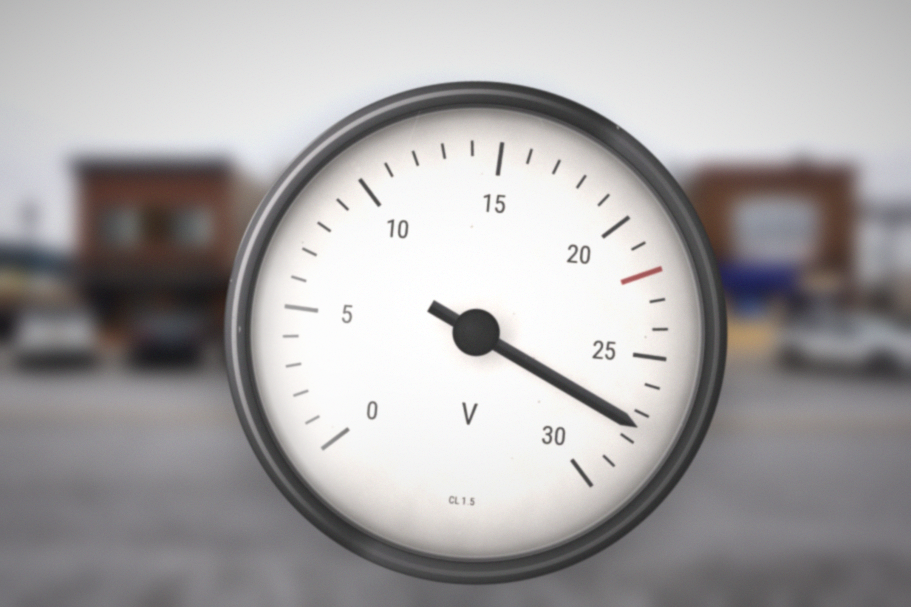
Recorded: 27.5 (V)
